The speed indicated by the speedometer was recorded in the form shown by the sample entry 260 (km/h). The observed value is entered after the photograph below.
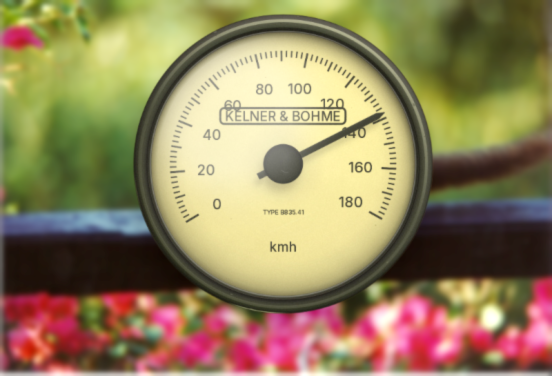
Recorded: 138 (km/h)
